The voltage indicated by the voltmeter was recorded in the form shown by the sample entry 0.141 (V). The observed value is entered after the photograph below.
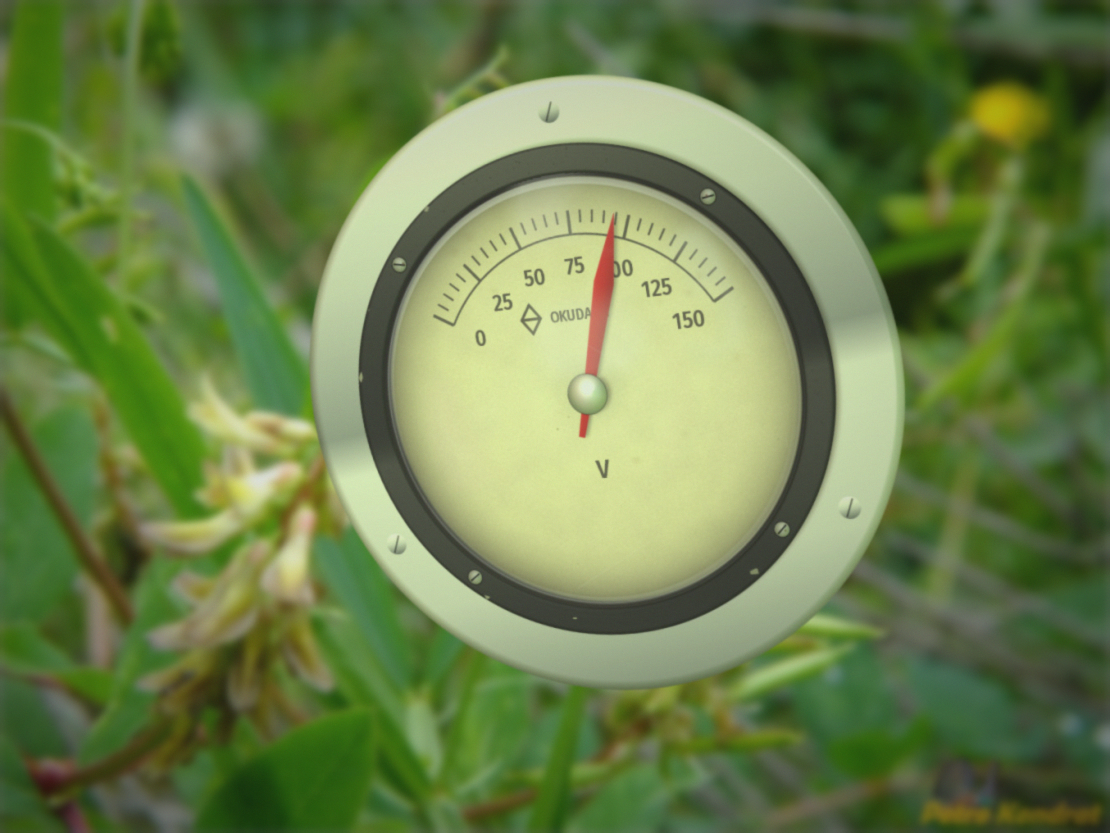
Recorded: 95 (V)
